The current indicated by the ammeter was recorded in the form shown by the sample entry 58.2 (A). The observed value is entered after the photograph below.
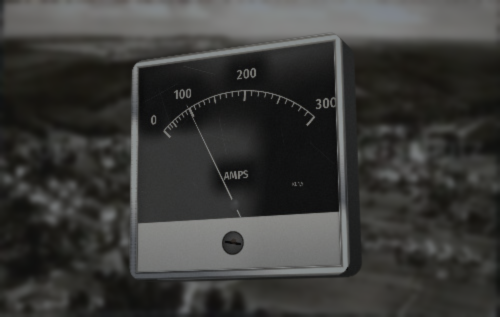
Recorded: 100 (A)
